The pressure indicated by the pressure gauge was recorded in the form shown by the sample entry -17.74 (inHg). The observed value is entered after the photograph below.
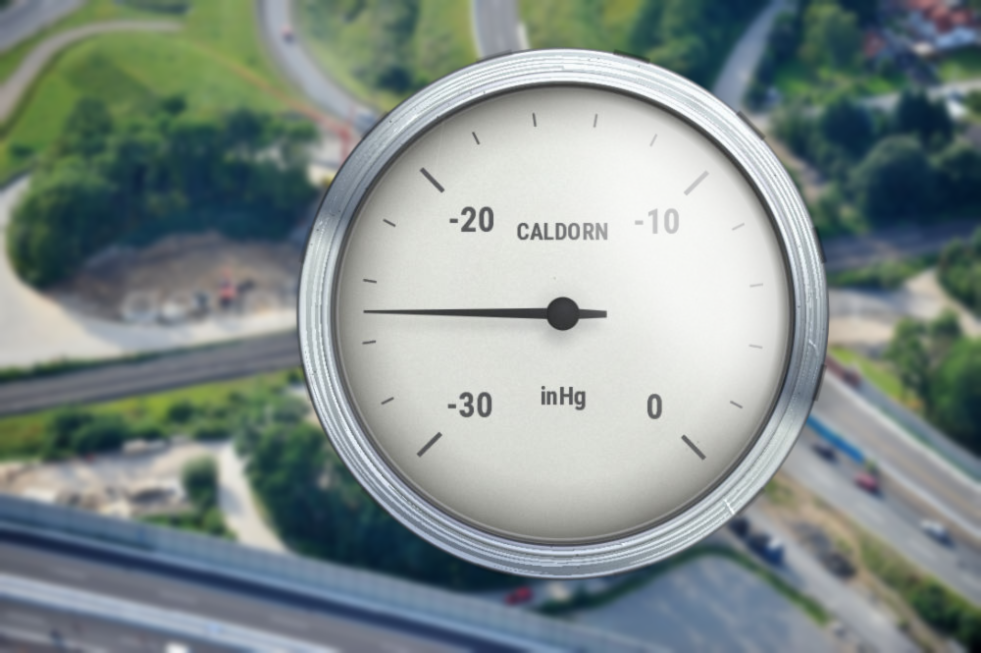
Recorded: -25 (inHg)
